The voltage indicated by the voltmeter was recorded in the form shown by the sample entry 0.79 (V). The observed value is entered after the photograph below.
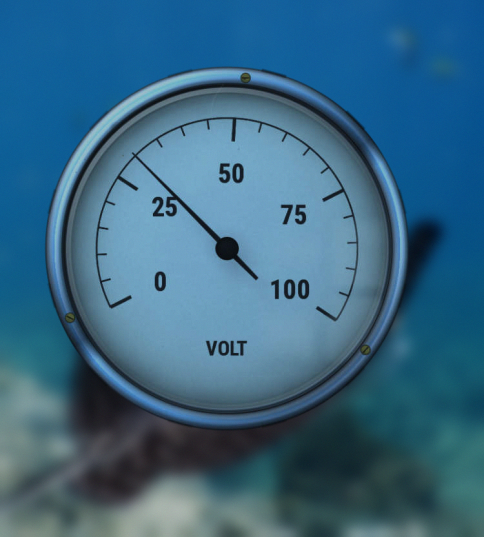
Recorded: 30 (V)
